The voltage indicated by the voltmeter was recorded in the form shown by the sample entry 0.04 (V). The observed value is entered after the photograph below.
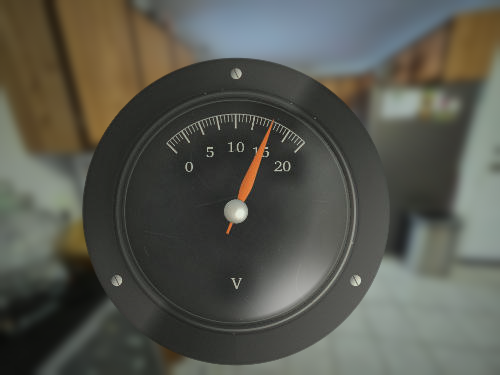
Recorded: 15 (V)
